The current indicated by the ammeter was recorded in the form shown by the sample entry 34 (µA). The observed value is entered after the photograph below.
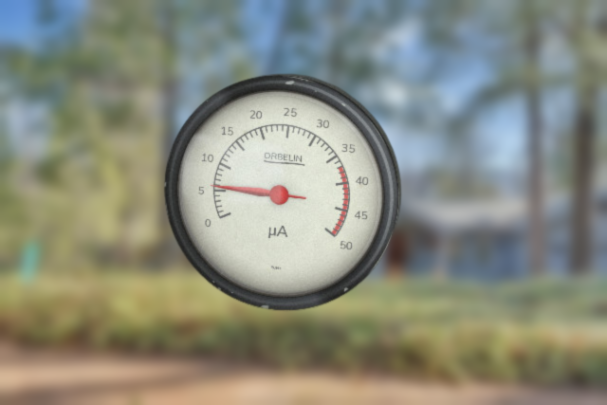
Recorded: 6 (µA)
